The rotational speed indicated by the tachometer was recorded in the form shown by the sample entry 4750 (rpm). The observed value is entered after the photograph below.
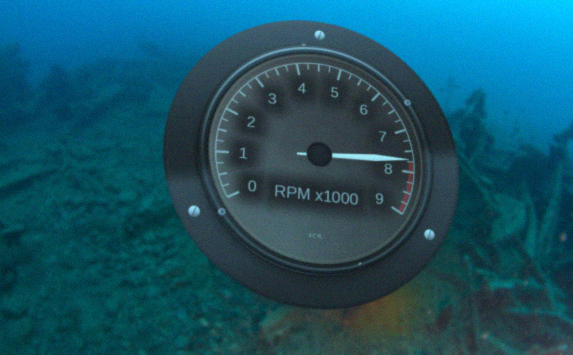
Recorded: 7750 (rpm)
